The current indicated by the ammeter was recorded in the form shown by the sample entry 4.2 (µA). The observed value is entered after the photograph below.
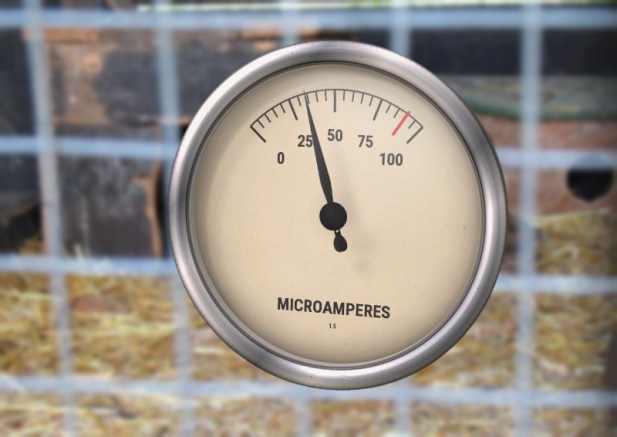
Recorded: 35 (µA)
